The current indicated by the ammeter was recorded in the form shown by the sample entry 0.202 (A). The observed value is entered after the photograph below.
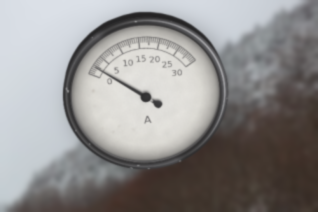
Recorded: 2.5 (A)
